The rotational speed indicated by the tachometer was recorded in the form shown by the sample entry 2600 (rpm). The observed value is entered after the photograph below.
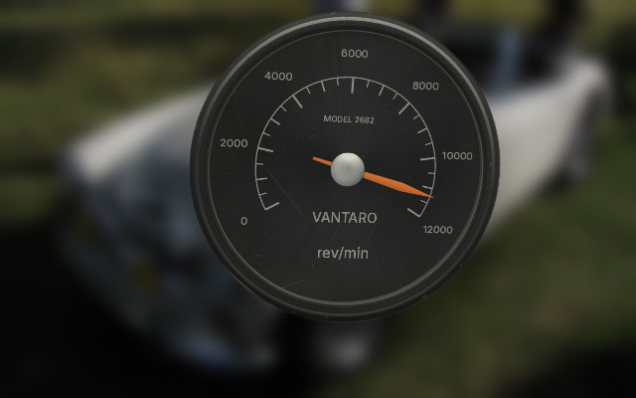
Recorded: 11250 (rpm)
